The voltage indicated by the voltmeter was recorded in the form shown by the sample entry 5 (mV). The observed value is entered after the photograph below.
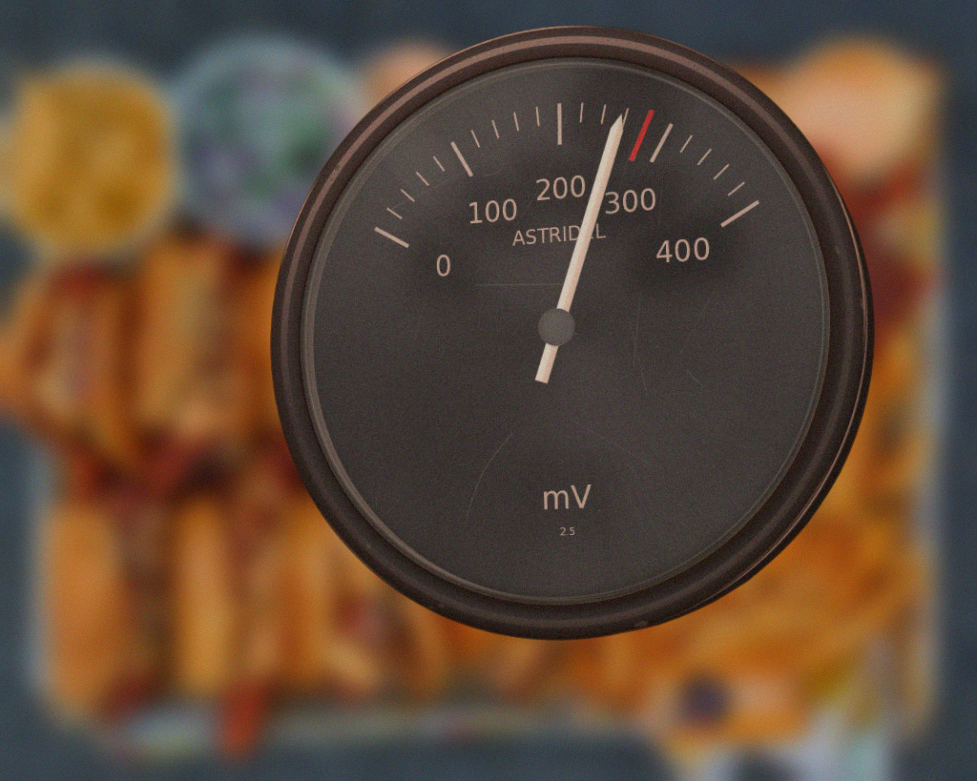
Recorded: 260 (mV)
